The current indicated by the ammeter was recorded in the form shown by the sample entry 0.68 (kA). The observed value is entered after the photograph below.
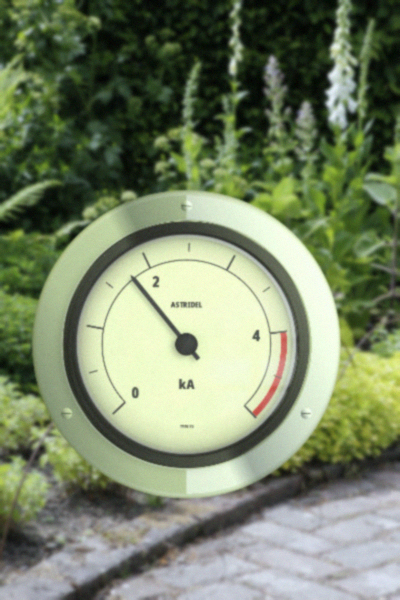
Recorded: 1.75 (kA)
